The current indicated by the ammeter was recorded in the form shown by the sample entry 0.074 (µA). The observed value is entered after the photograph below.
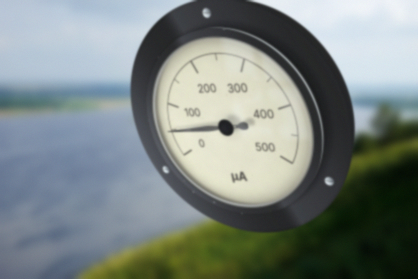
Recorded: 50 (µA)
